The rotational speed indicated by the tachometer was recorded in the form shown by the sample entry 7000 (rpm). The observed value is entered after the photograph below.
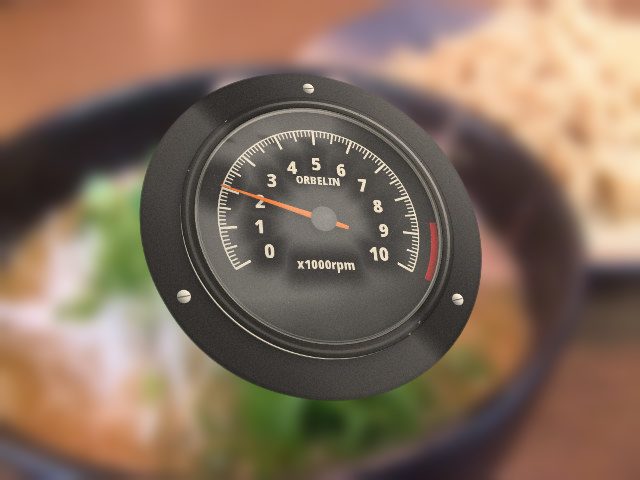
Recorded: 2000 (rpm)
